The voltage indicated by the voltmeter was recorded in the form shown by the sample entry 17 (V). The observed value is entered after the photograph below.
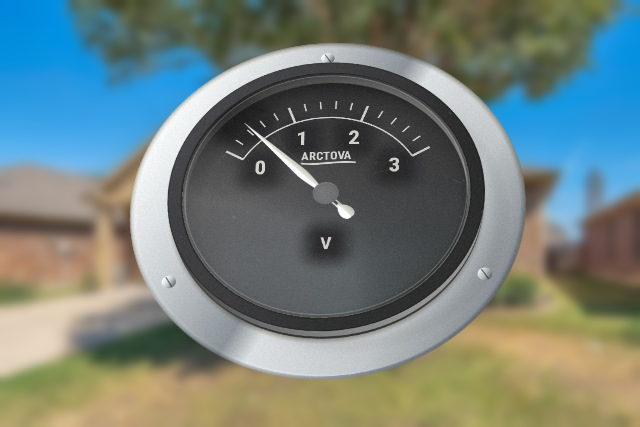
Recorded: 0.4 (V)
